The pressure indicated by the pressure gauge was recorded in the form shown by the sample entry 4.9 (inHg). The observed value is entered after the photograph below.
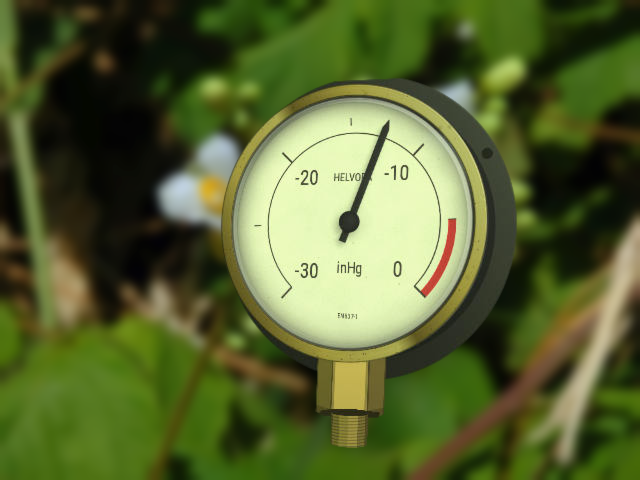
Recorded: -12.5 (inHg)
